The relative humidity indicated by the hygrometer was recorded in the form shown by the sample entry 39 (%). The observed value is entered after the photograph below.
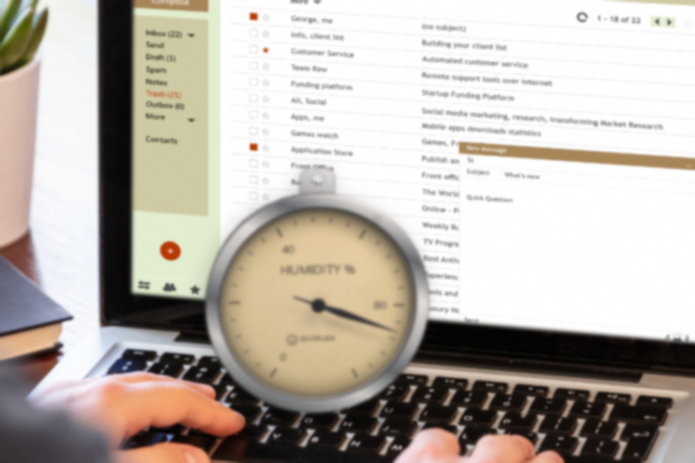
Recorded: 86 (%)
